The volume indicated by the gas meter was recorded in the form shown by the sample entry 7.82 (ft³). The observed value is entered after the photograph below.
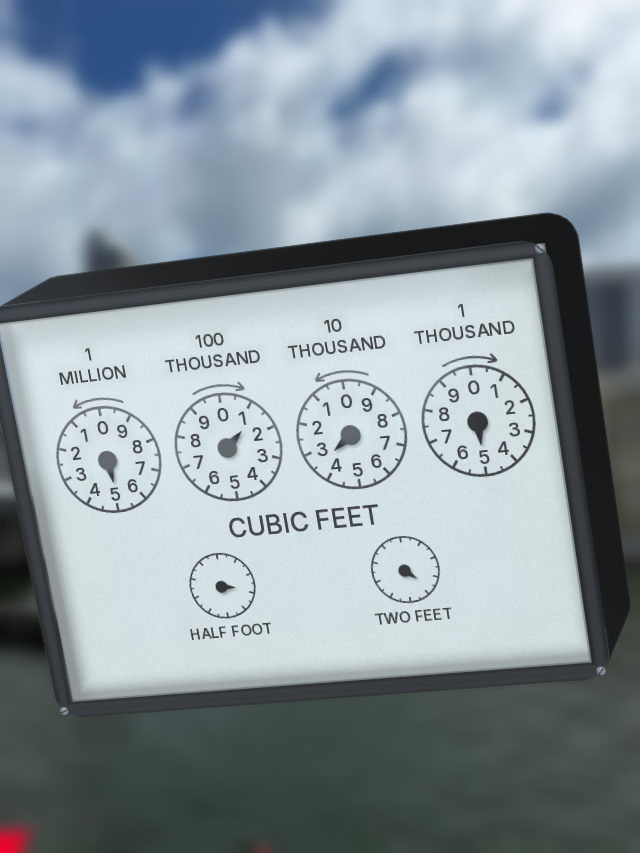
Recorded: 513500 (ft³)
